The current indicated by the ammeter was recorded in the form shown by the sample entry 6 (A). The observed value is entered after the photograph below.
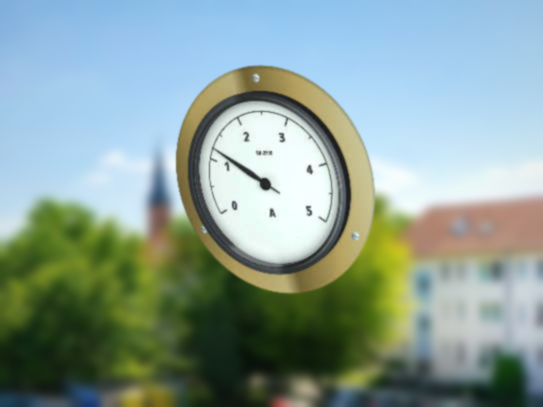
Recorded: 1.25 (A)
